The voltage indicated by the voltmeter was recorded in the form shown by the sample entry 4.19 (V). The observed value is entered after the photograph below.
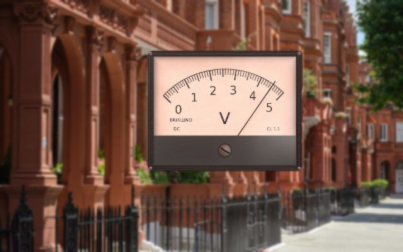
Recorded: 4.5 (V)
